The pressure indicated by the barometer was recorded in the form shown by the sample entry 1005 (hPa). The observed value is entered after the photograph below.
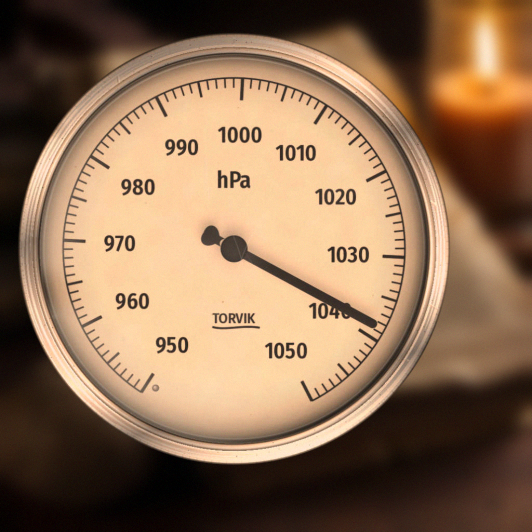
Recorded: 1038.5 (hPa)
